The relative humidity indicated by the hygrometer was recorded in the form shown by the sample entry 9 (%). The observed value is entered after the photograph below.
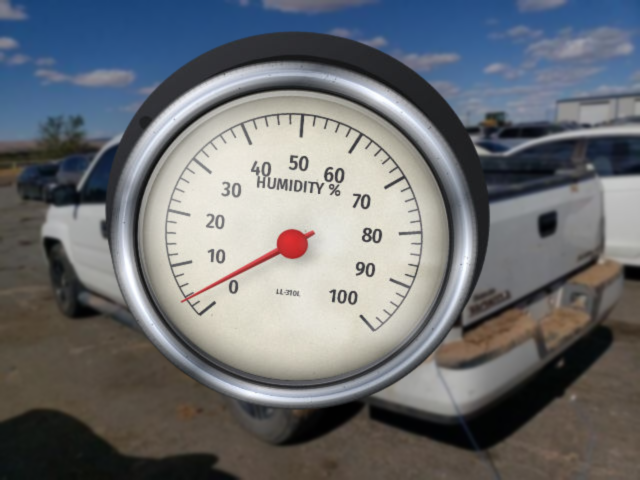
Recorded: 4 (%)
